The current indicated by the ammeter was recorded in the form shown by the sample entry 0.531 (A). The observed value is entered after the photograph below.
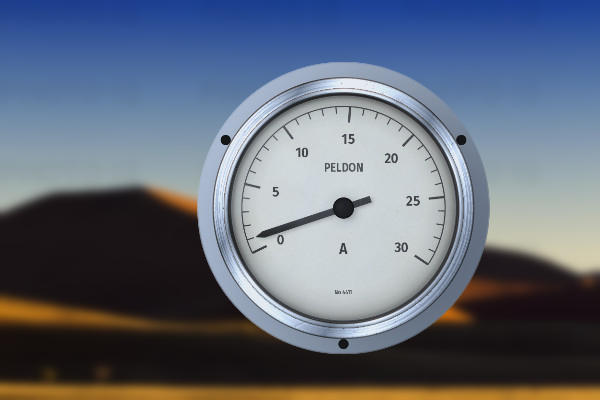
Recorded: 1 (A)
